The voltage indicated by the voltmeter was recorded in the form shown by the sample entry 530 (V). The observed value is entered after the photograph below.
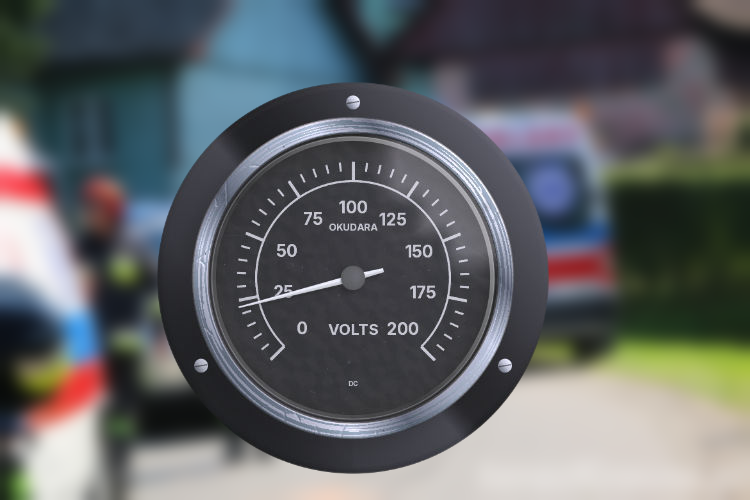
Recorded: 22.5 (V)
